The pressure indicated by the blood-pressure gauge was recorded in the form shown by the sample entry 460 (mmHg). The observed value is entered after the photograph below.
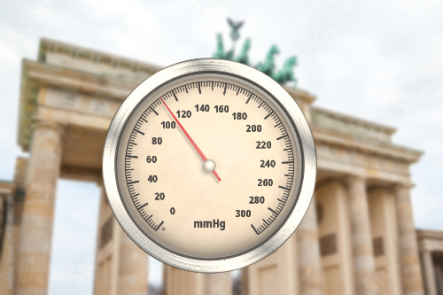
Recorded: 110 (mmHg)
